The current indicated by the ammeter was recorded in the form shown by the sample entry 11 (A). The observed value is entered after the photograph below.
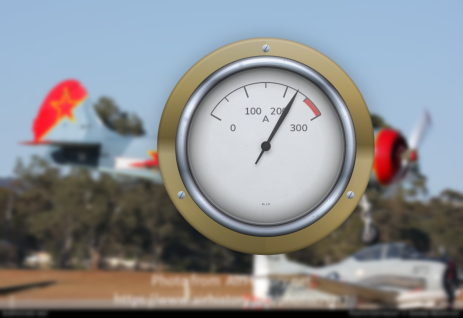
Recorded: 225 (A)
